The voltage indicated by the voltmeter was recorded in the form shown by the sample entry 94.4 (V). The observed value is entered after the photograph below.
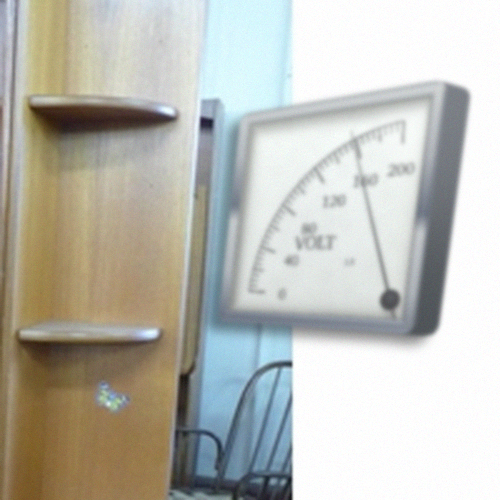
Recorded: 160 (V)
